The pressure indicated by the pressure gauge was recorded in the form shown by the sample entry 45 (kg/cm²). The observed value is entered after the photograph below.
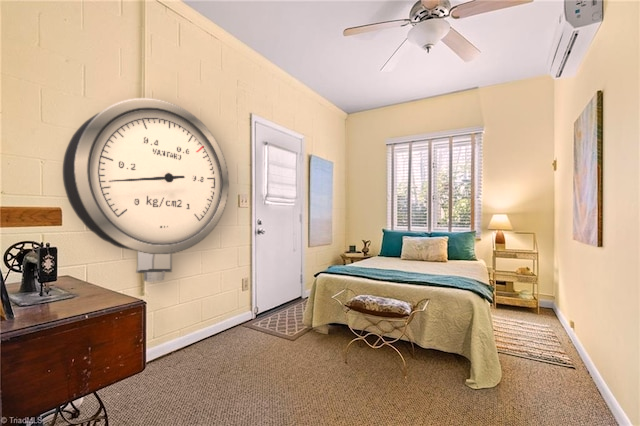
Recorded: 0.12 (kg/cm²)
